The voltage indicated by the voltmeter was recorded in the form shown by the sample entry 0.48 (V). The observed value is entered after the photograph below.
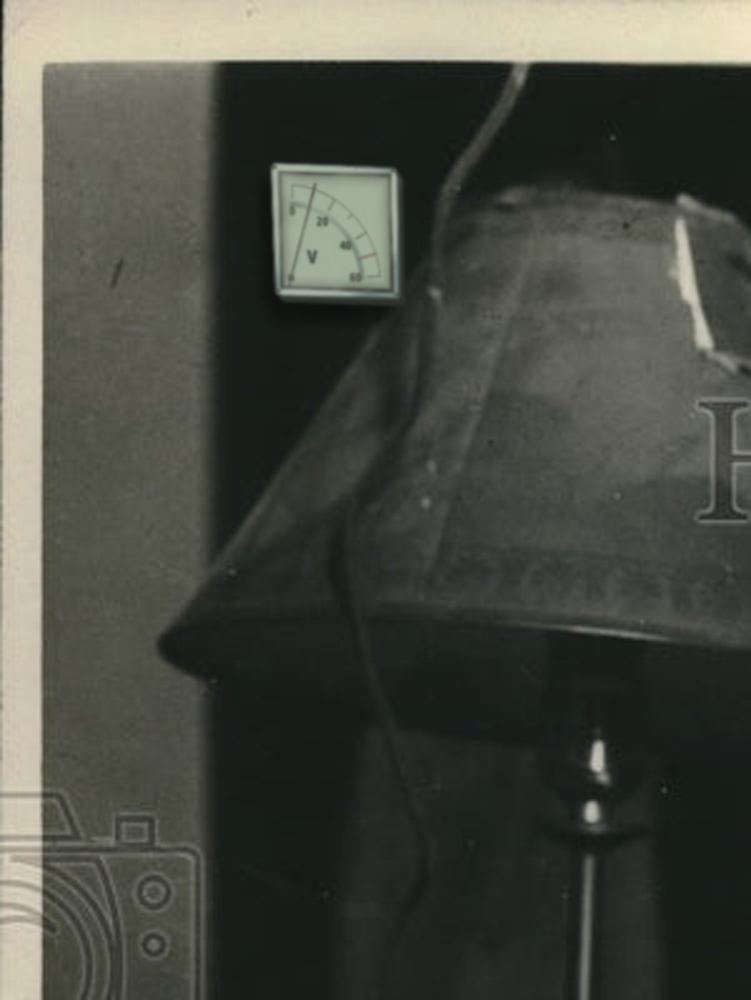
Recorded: 10 (V)
